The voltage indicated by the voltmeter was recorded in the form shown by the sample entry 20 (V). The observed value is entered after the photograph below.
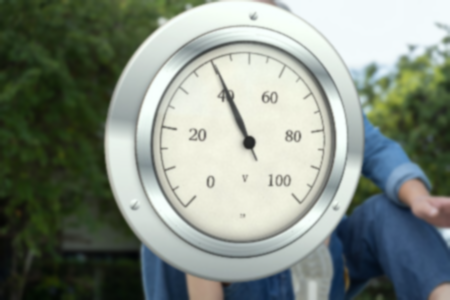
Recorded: 40 (V)
